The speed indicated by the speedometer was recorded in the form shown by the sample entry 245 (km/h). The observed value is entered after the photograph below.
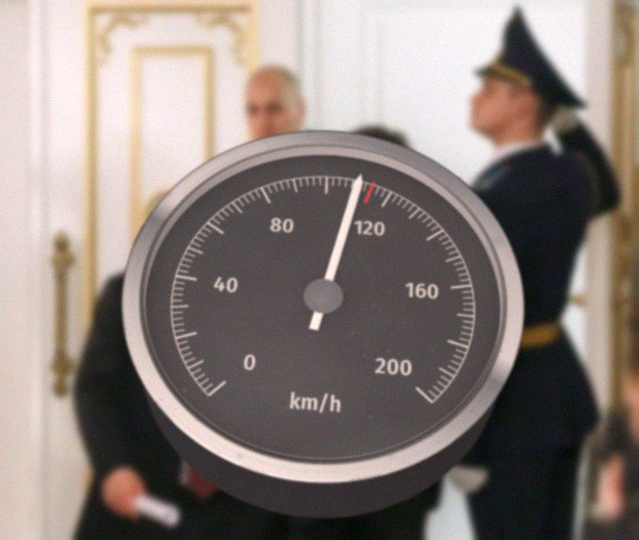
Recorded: 110 (km/h)
